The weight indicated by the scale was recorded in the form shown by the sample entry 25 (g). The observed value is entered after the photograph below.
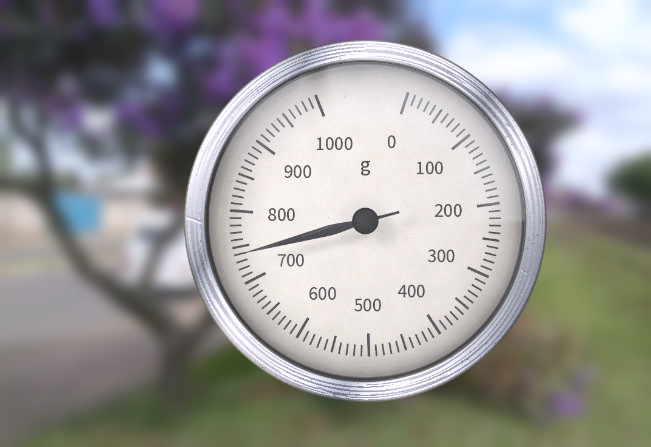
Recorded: 740 (g)
